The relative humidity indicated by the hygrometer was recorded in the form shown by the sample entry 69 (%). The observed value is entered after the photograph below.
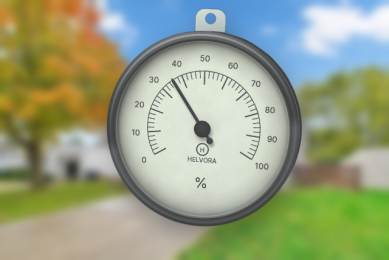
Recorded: 36 (%)
